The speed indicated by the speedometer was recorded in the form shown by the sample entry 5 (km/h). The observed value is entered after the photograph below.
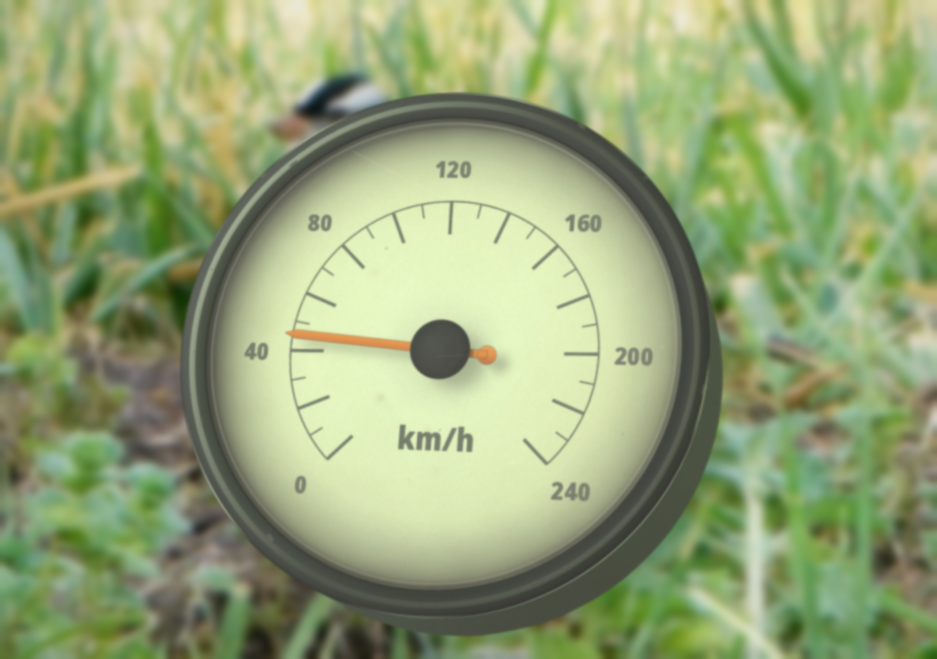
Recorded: 45 (km/h)
